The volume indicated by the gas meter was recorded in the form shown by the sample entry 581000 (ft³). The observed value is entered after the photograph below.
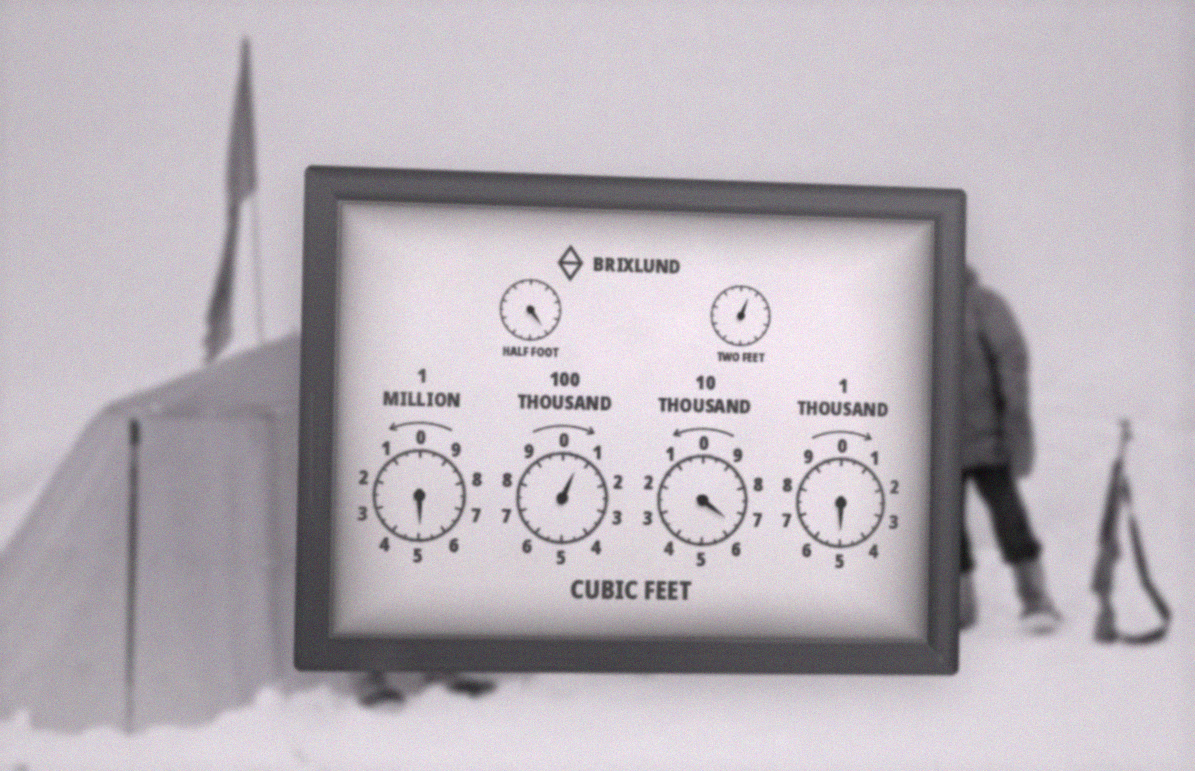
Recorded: 506500 (ft³)
